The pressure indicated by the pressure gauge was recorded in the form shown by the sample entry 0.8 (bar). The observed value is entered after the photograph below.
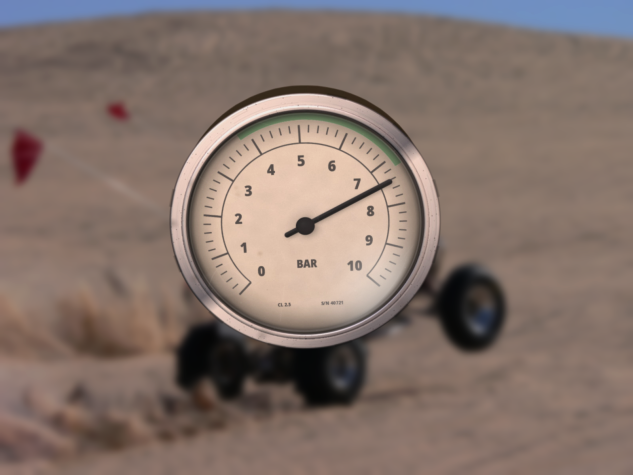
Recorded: 7.4 (bar)
